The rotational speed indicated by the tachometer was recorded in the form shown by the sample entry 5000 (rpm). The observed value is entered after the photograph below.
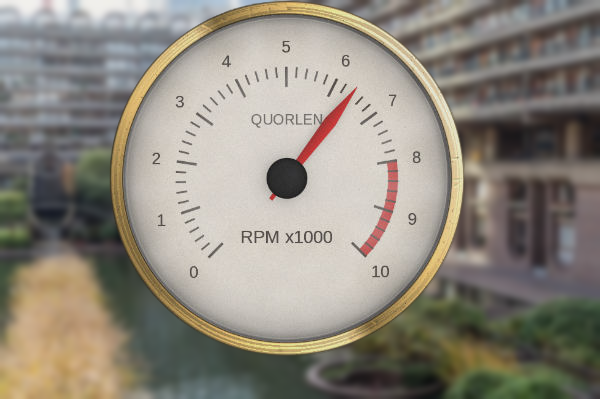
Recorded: 6400 (rpm)
